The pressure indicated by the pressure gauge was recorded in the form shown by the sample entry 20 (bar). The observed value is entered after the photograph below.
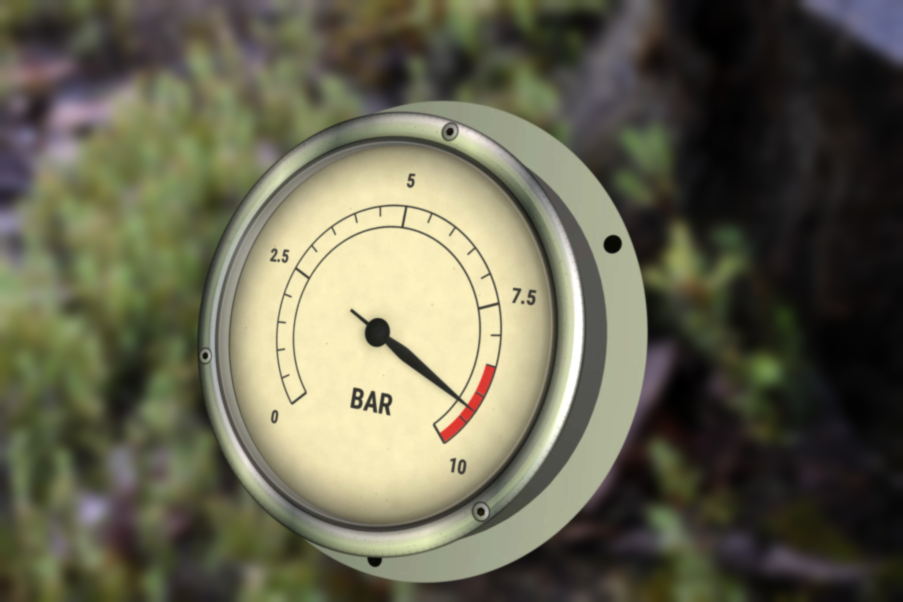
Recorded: 9.25 (bar)
